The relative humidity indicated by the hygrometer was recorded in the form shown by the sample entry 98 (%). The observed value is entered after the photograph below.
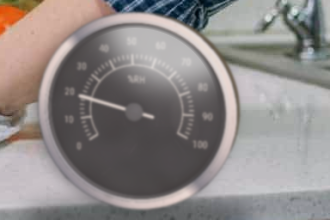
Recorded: 20 (%)
